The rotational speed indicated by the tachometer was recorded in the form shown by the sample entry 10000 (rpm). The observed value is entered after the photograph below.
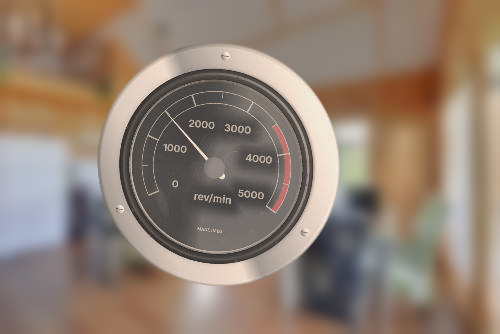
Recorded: 1500 (rpm)
